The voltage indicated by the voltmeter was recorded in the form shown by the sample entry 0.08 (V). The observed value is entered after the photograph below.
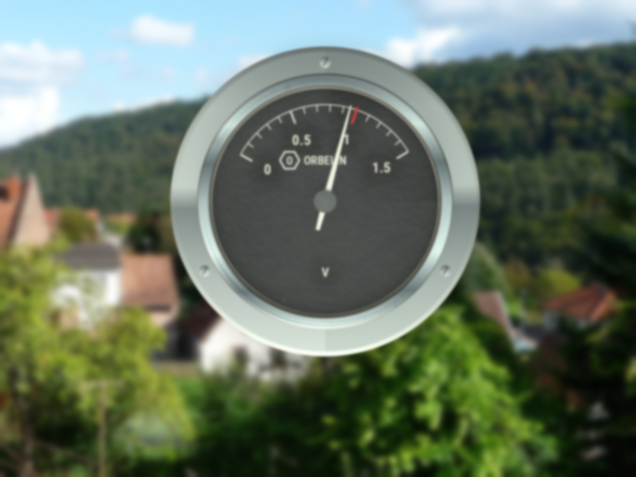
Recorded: 0.95 (V)
